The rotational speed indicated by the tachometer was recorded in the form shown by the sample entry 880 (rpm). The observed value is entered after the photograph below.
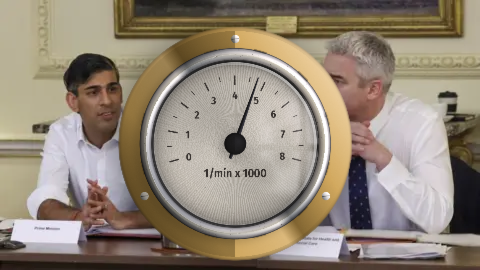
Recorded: 4750 (rpm)
